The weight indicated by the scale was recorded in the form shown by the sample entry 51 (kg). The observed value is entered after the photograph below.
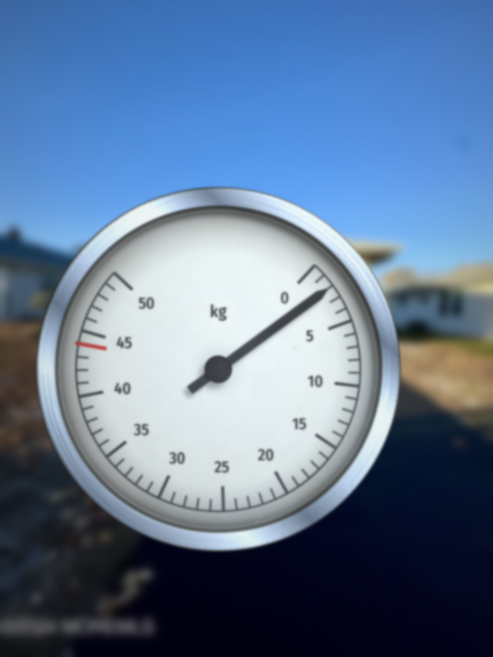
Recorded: 2 (kg)
